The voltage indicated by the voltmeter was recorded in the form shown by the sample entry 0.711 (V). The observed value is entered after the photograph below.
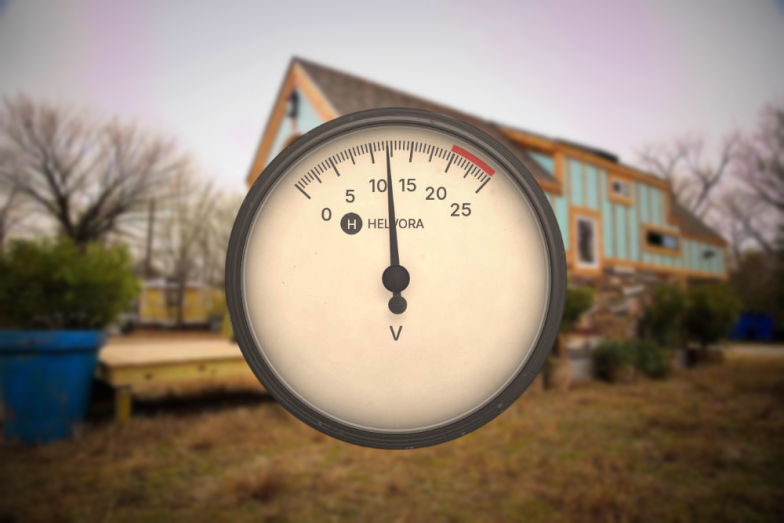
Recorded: 12 (V)
